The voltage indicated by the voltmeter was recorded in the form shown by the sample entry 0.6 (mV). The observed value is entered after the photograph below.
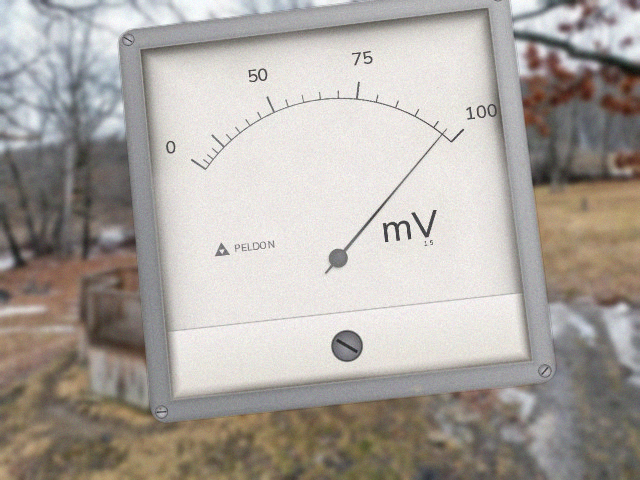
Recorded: 97.5 (mV)
